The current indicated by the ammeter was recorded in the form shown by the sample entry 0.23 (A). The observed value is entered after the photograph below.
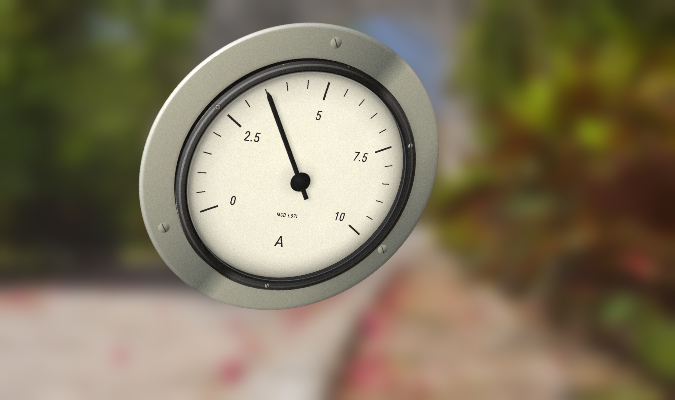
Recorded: 3.5 (A)
